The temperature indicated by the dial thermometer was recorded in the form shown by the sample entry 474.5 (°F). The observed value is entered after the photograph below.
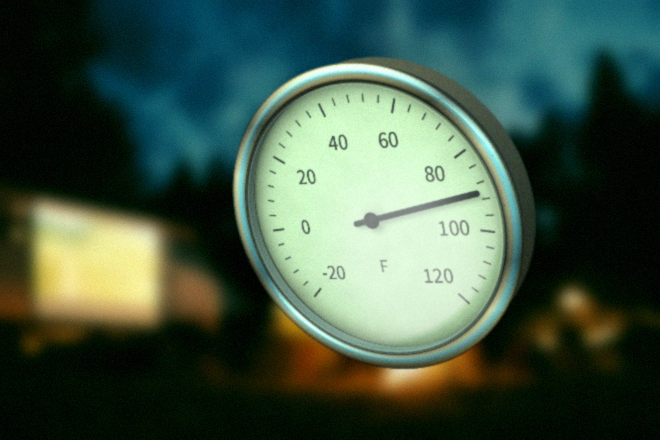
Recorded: 90 (°F)
